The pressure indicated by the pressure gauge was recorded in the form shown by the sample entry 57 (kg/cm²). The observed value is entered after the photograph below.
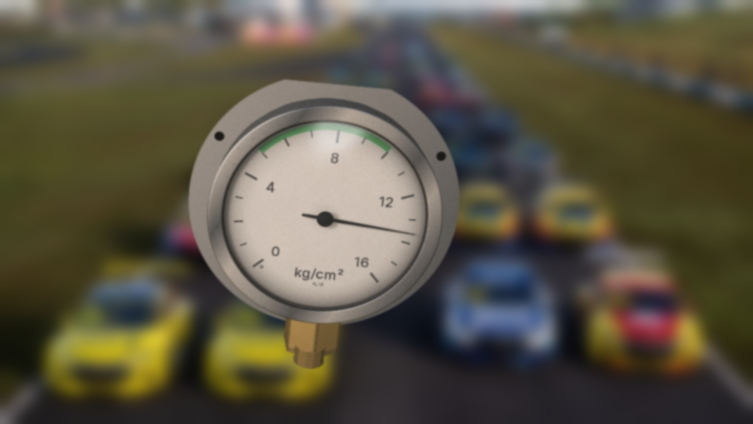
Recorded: 13.5 (kg/cm²)
